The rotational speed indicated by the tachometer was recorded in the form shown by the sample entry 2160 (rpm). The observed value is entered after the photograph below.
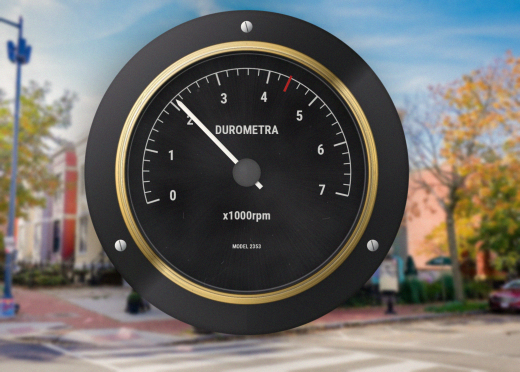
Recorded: 2100 (rpm)
